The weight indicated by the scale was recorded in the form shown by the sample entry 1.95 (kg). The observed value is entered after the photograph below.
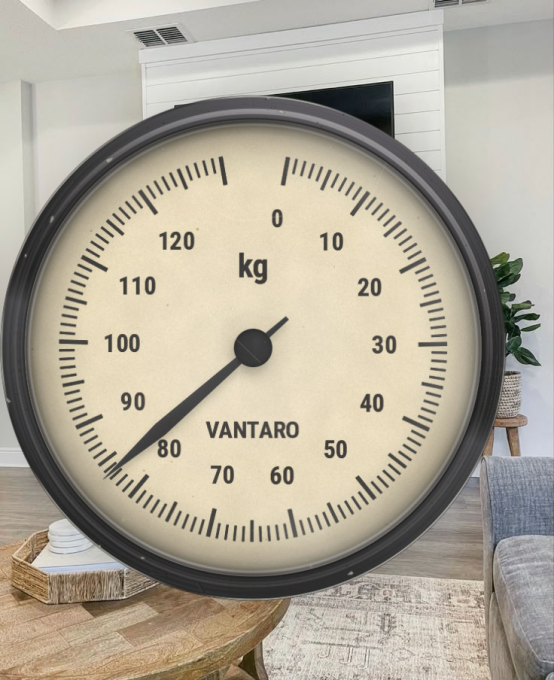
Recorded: 83.5 (kg)
